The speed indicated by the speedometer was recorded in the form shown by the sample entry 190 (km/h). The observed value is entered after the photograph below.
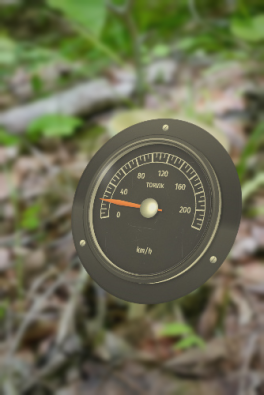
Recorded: 20 (km/h)
